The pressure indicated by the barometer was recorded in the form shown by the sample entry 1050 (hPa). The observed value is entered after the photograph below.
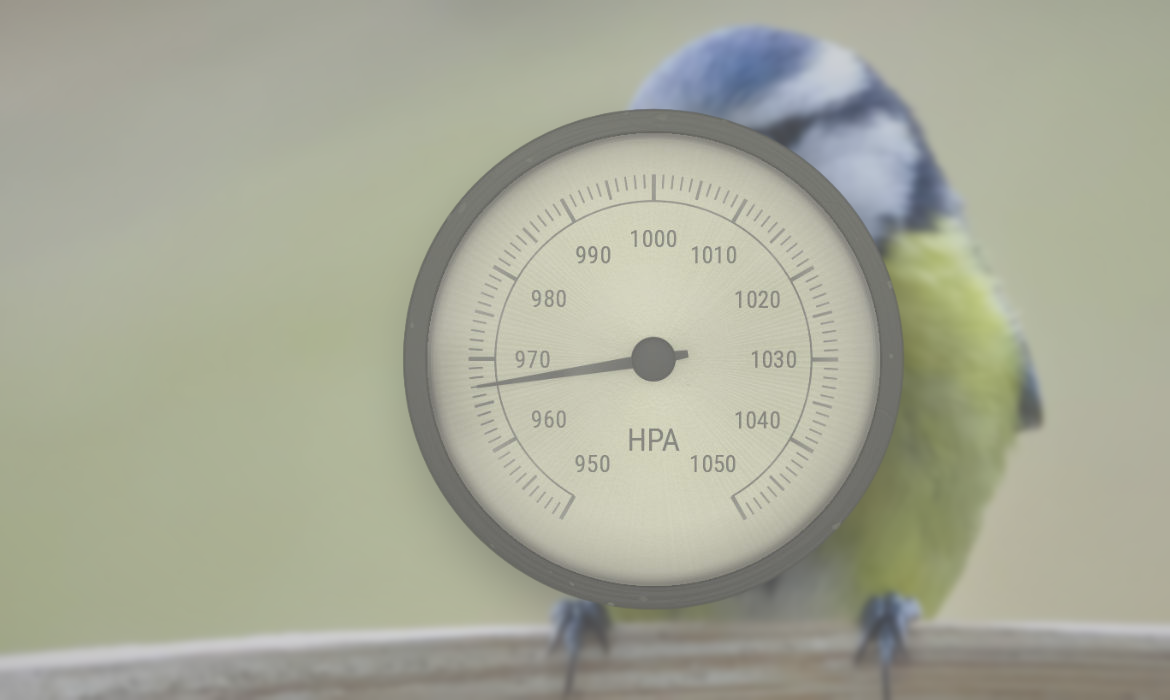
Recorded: 967 (hPa)
